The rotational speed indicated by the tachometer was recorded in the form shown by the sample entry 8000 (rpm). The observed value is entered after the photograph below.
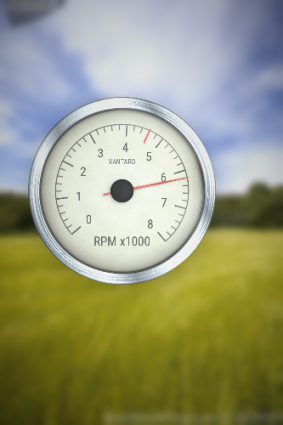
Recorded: 6200 (rpm)
